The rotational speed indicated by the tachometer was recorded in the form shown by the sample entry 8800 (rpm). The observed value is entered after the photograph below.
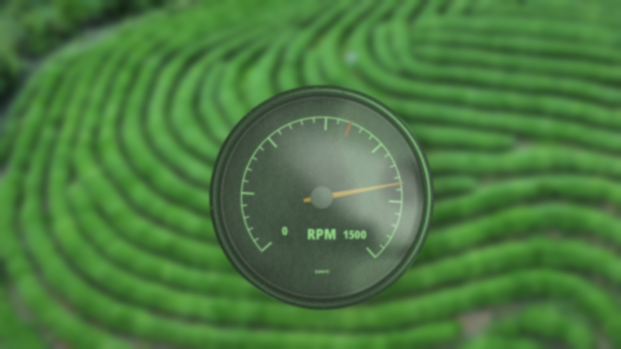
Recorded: 1175 (rpm)
